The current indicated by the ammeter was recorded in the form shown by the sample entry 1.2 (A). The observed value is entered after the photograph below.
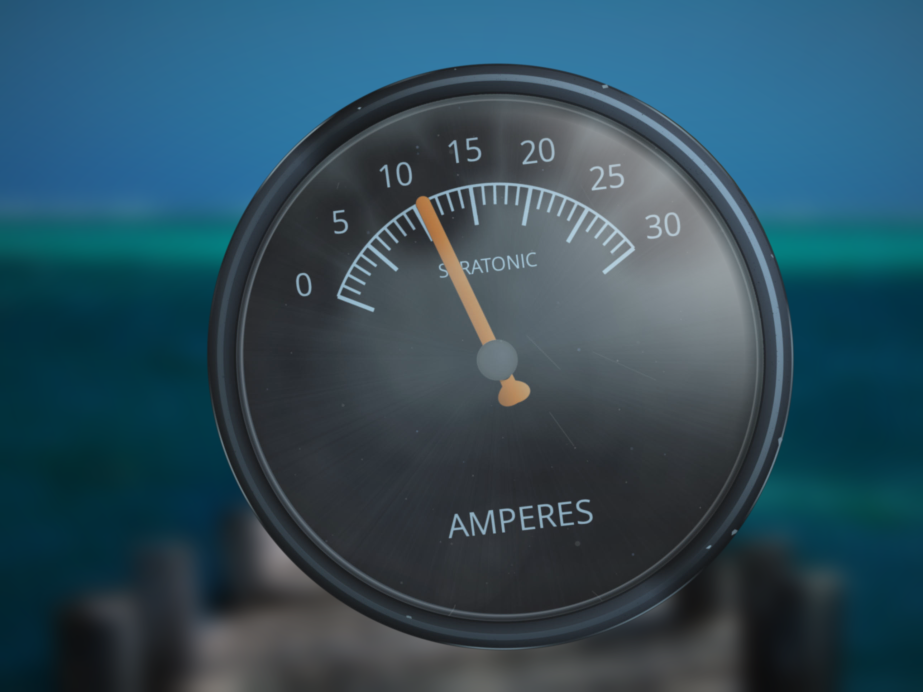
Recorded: 11 (A)
